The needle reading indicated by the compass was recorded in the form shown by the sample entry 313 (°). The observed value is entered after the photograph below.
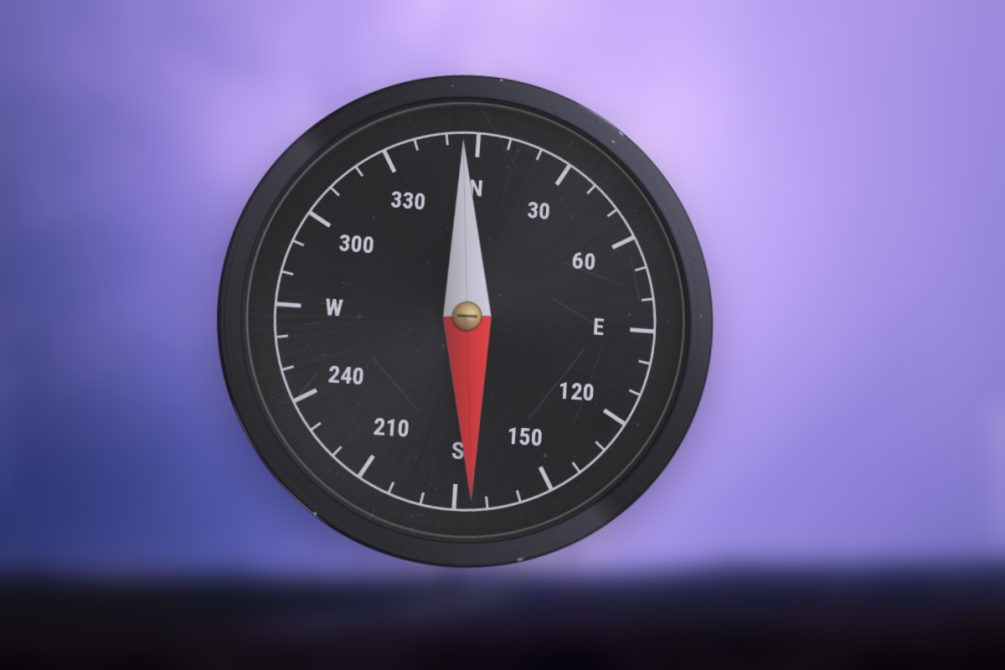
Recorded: 175 (°)
